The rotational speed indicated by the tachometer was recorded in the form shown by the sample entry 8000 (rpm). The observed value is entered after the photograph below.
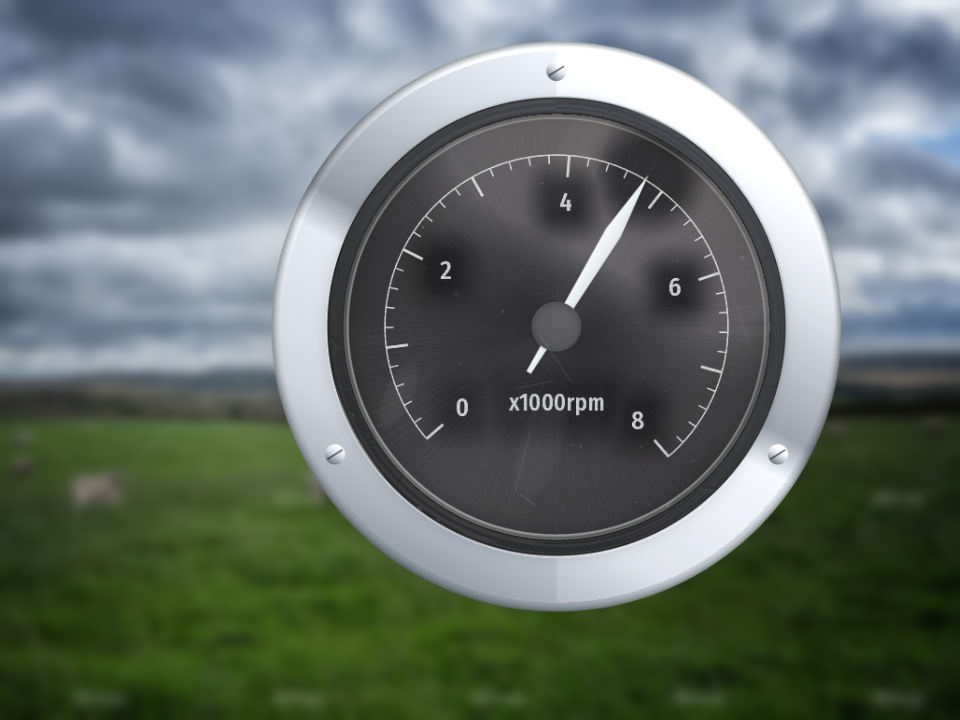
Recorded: 4800 (rpm)
